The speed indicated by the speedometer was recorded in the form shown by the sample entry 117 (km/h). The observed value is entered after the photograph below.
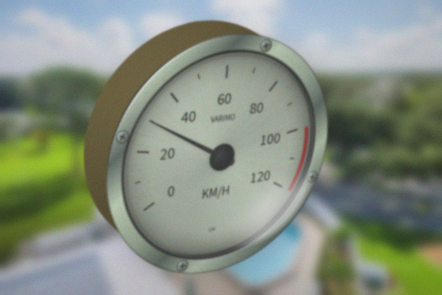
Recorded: 30 (km/h)
